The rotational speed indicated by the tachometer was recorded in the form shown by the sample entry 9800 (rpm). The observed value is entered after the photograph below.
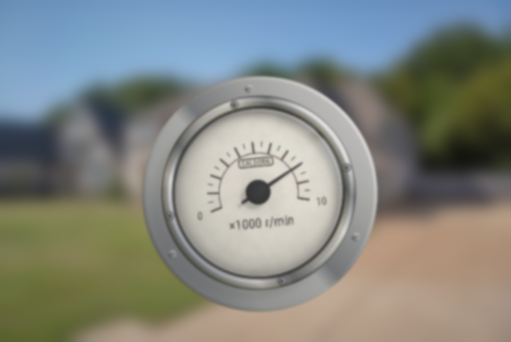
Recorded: 8000 (rpm)
